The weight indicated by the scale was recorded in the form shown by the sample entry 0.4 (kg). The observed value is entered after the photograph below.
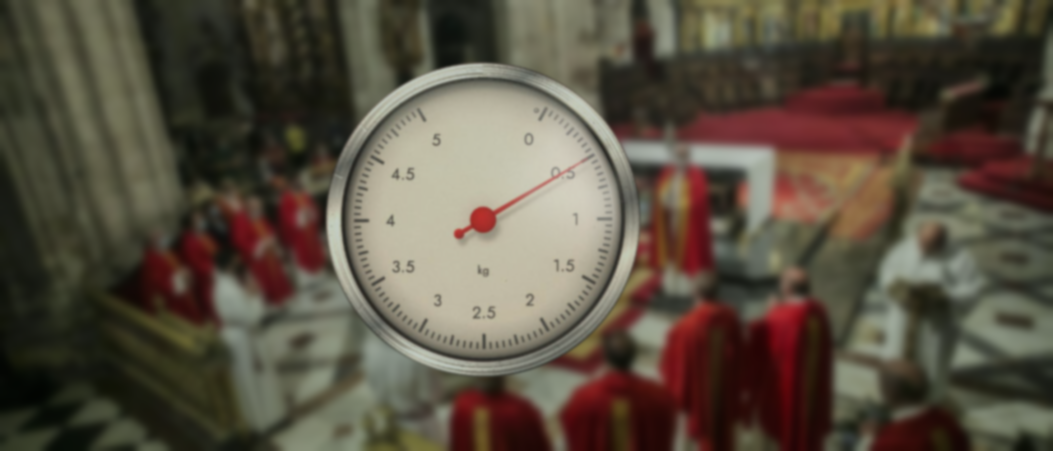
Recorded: 0.5 (kg)
